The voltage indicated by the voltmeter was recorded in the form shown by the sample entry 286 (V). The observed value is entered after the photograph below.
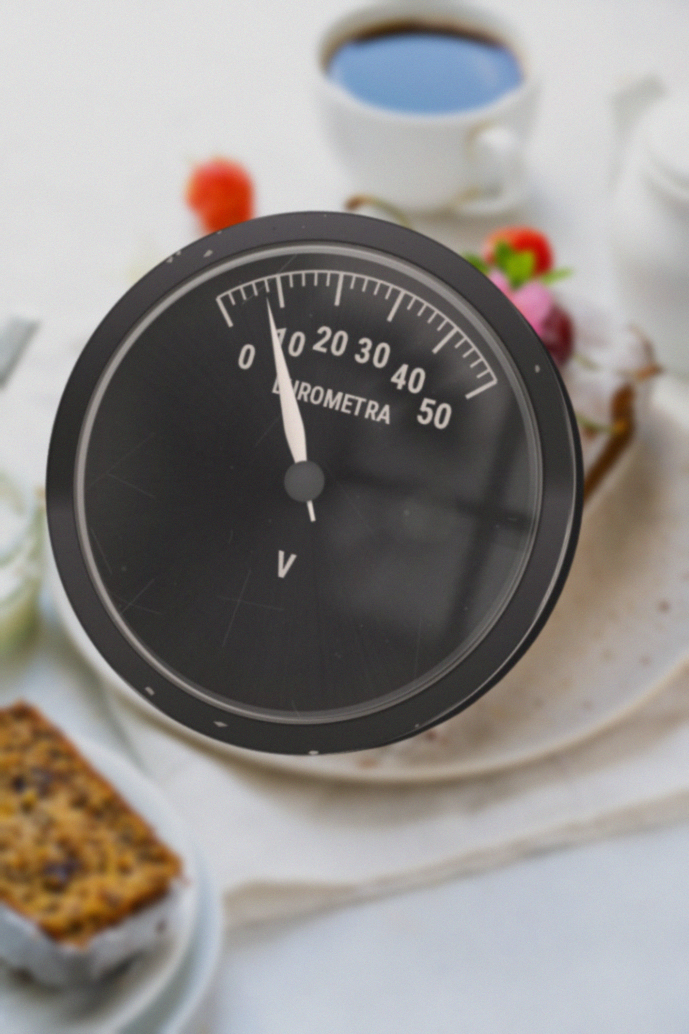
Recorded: 8 (V)
